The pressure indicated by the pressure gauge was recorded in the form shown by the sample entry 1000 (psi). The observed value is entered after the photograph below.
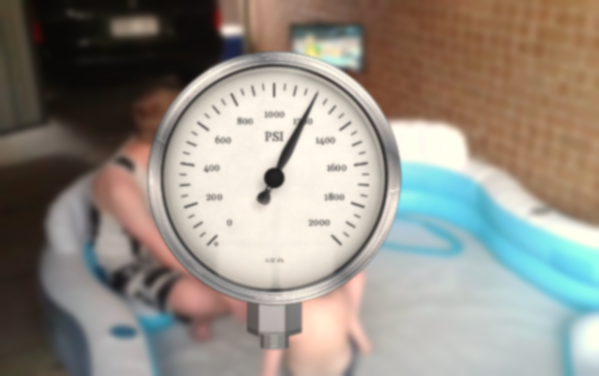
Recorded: 1200 (psi)
